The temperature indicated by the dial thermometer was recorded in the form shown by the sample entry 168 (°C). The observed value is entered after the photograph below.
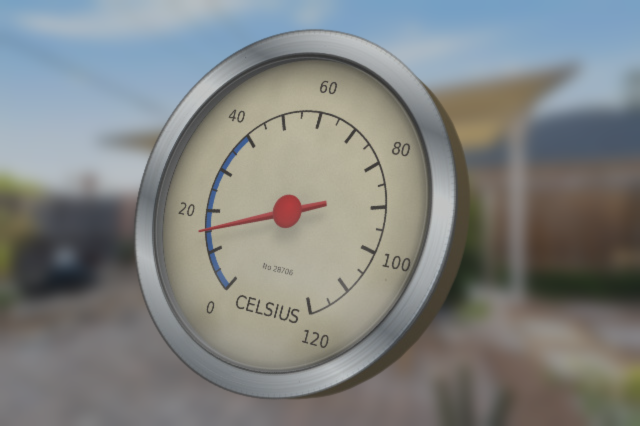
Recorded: 15 (°C)
